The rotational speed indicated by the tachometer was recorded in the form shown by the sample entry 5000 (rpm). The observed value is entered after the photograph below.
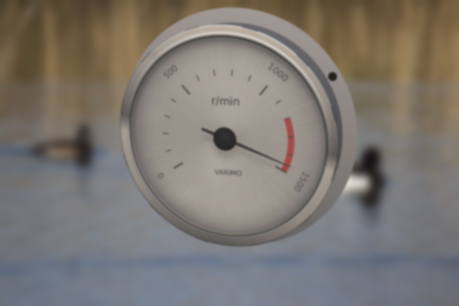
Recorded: 1450 (rpm)
